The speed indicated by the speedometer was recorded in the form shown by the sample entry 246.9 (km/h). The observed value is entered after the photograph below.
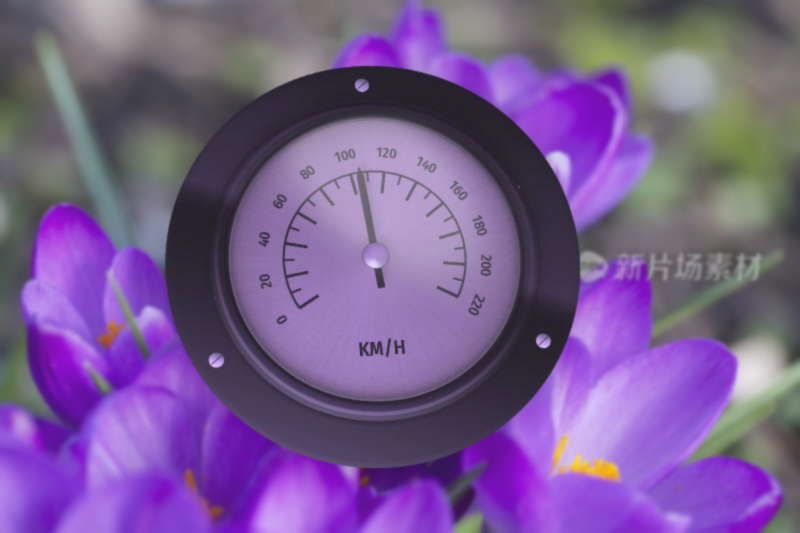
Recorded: 105 (km/h)
